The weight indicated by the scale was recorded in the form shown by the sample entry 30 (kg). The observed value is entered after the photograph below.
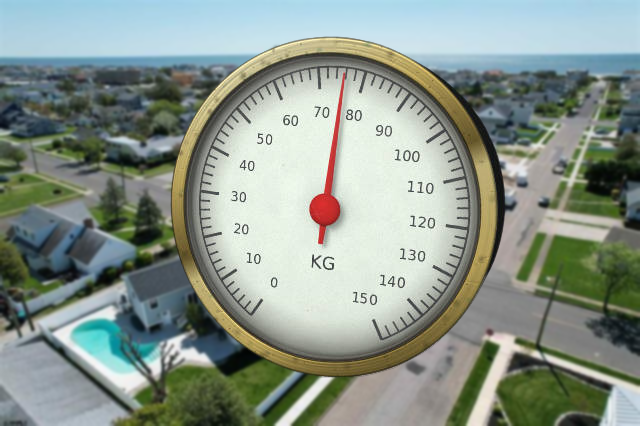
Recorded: 76 (kg)
